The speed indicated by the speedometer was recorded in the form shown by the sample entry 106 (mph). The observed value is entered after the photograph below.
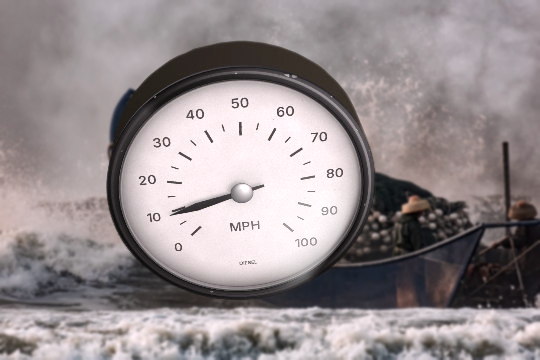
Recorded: 10 (mph)
